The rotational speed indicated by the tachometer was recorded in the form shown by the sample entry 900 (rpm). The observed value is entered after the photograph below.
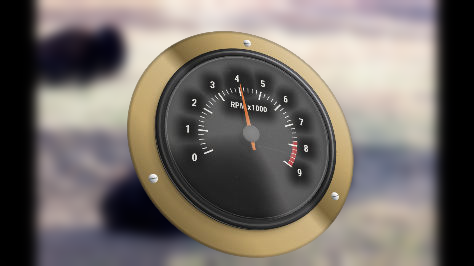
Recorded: 4000 (rpm)
